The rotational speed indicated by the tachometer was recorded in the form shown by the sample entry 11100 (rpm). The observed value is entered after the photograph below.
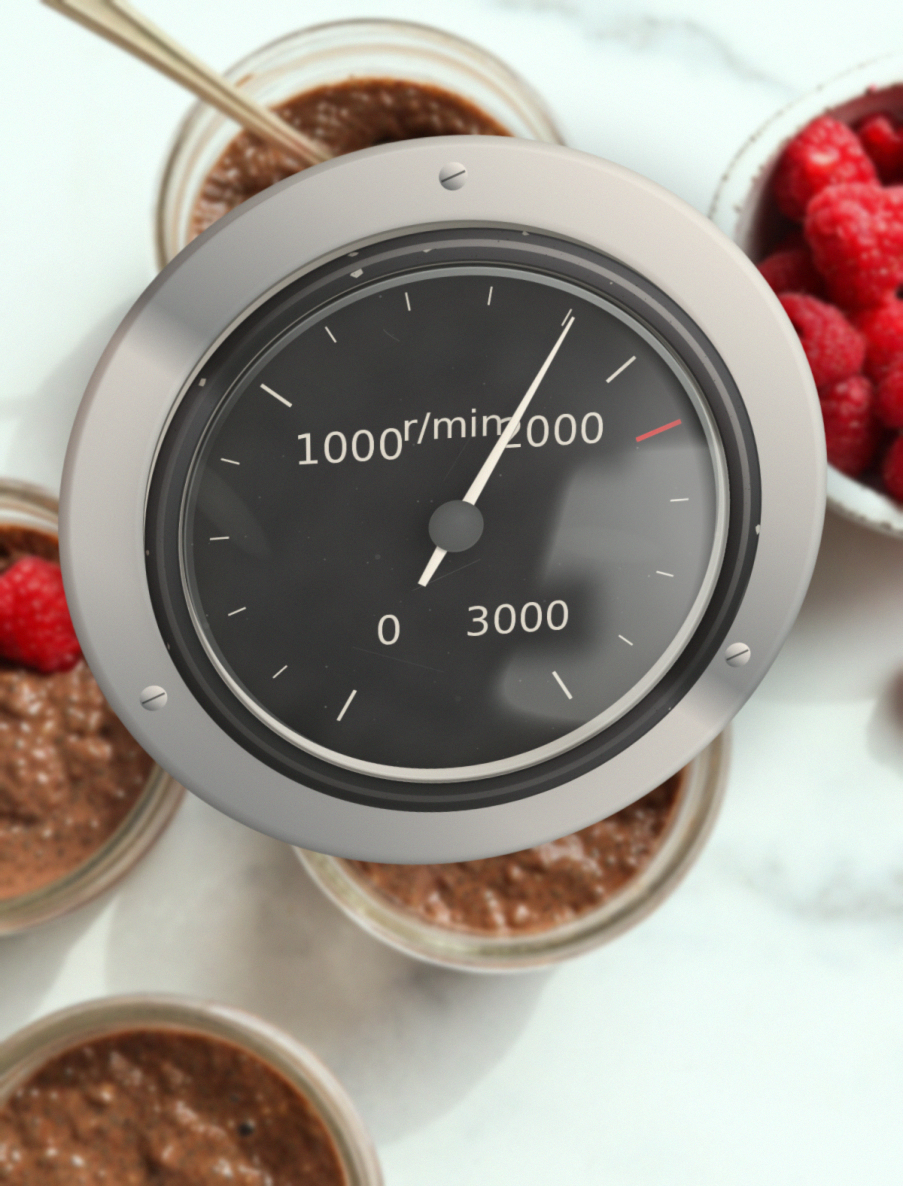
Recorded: 1800 (rpm)
